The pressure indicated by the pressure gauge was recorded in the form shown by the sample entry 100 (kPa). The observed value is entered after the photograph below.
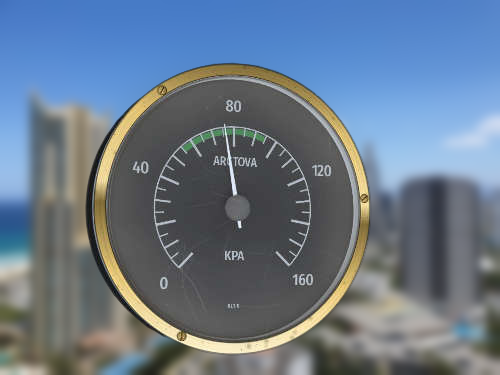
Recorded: 75 (kPa)
